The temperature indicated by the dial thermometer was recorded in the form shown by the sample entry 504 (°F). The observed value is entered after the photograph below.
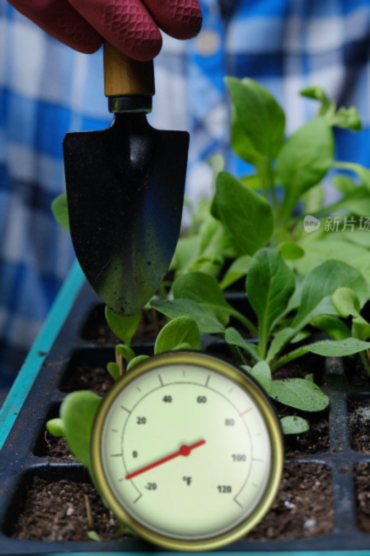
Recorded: -10 (°F)
